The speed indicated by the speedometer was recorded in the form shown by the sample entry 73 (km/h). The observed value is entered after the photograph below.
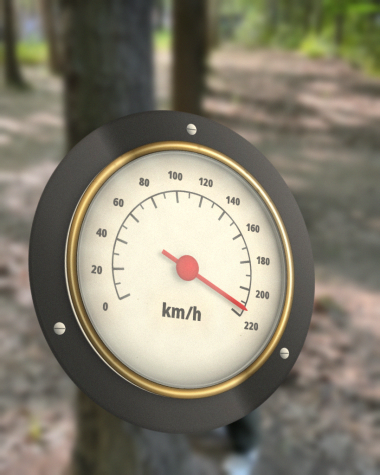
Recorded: 215 (km/h)
